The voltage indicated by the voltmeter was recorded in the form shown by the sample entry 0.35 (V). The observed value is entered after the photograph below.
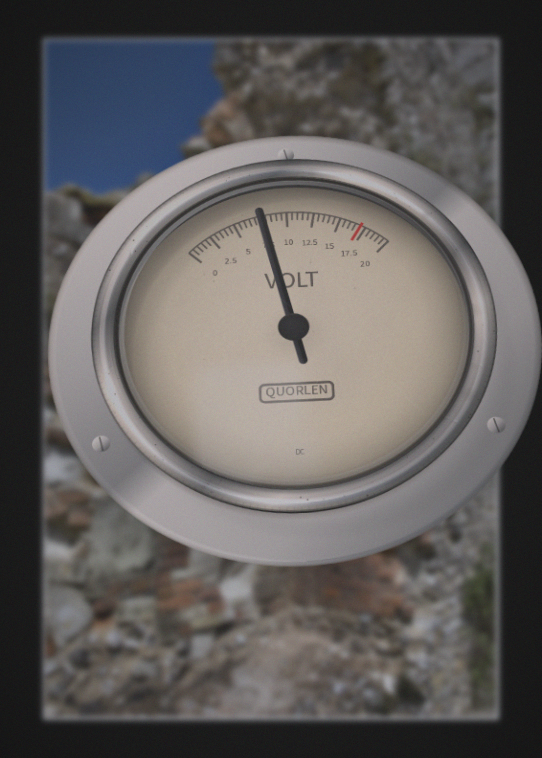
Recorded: 7.5 (V)
